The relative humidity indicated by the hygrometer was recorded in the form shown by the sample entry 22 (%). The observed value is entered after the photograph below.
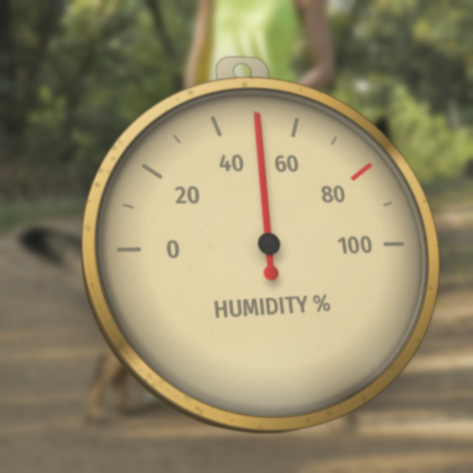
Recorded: 50 (%)
